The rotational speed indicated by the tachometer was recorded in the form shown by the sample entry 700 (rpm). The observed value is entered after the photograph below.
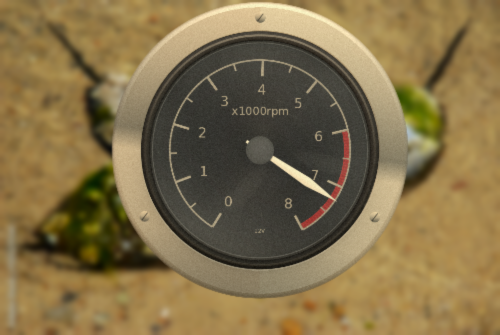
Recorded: 7250 (rpm)
